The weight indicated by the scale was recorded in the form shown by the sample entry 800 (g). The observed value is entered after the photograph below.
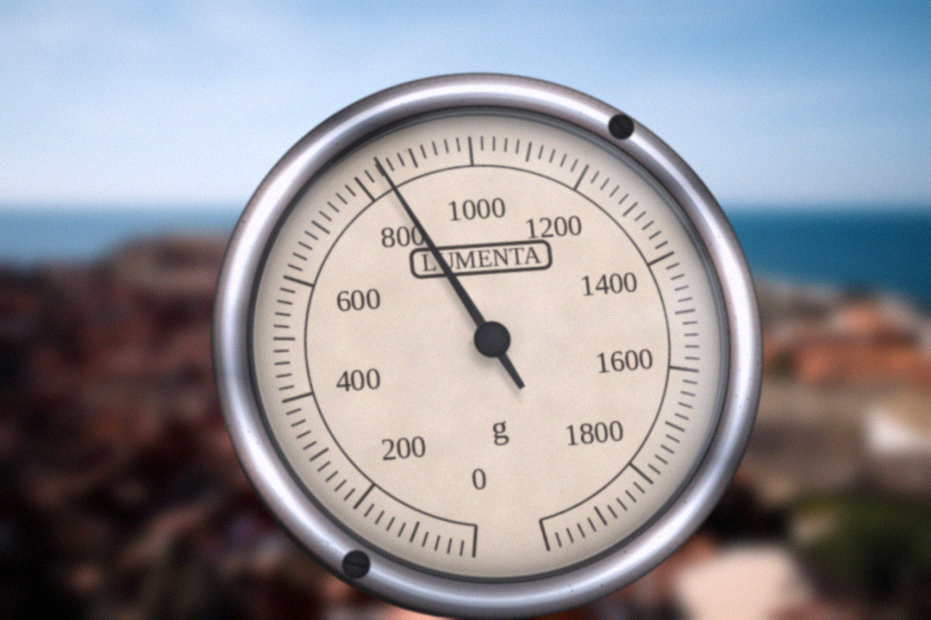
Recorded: 840 (g)
